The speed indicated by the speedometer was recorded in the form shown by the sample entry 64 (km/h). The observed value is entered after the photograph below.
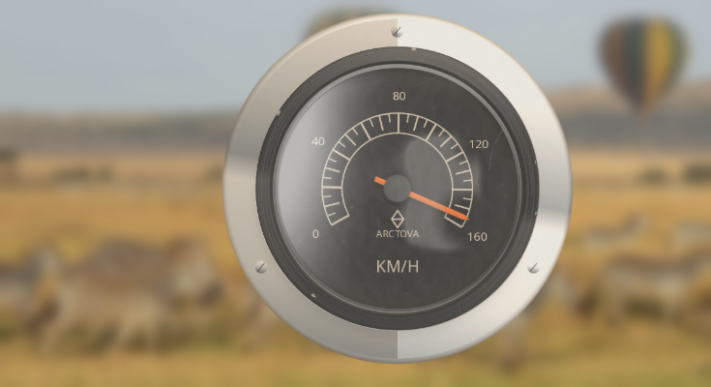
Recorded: 155 (km/h)
